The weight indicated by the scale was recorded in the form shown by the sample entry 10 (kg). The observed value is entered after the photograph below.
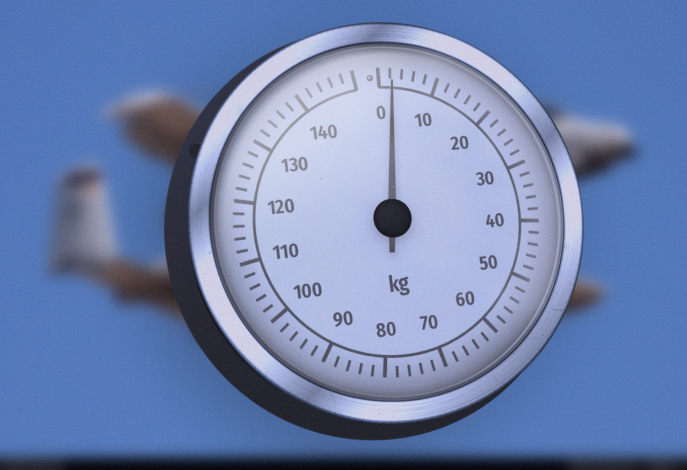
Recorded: 2 (kg)
